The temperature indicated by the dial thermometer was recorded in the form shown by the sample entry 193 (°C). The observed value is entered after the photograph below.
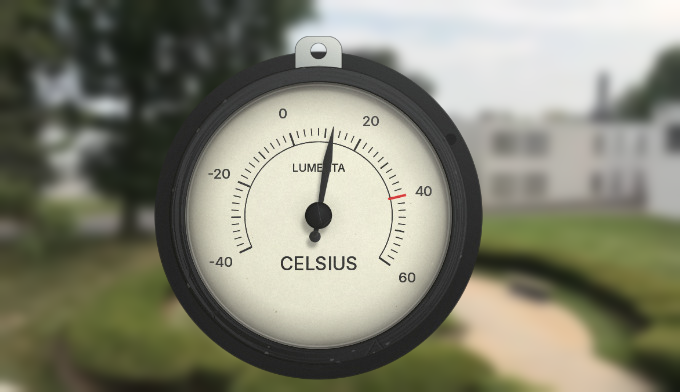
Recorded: 12 (°C)
